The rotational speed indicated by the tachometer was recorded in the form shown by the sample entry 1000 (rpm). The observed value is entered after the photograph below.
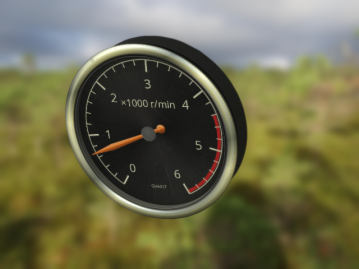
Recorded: 700 (rpm)
